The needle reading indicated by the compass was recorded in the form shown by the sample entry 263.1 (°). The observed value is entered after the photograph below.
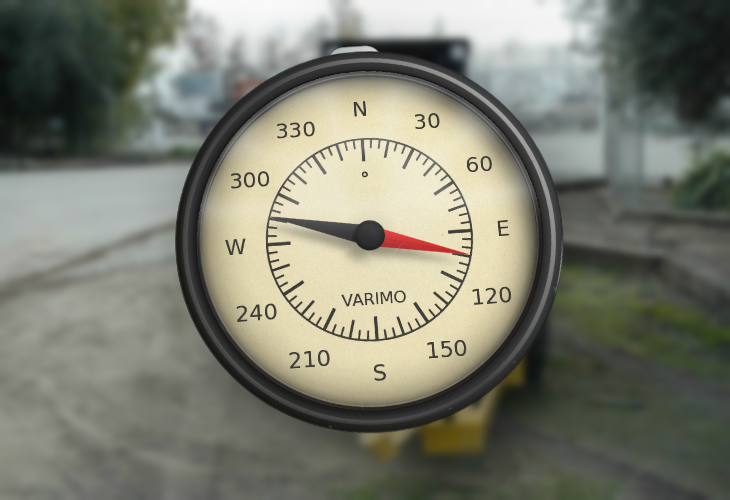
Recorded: 105 (°)
